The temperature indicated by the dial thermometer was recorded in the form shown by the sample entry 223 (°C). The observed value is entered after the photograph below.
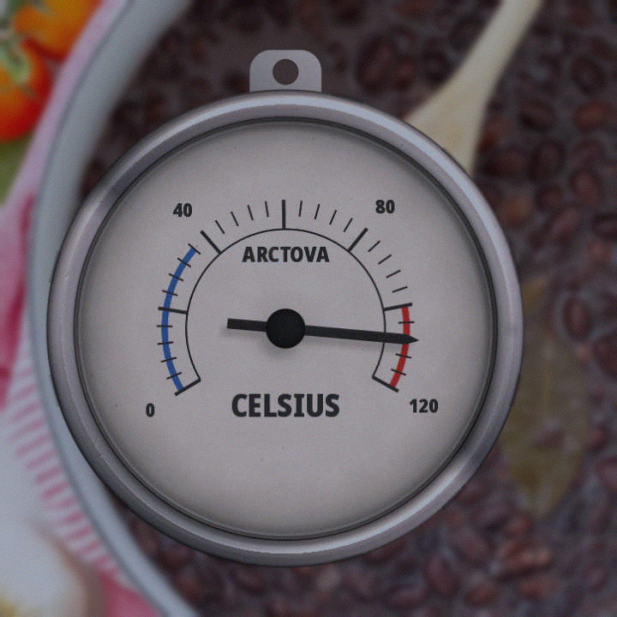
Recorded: 108 (°C)
